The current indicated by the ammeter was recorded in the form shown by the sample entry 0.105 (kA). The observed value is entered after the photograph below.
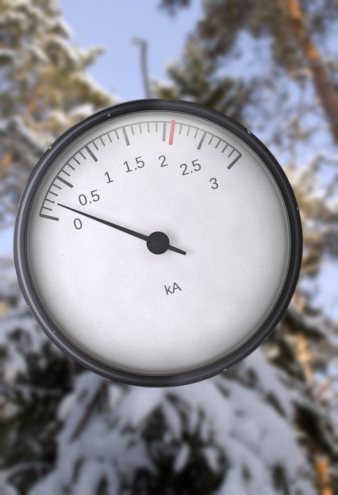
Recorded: 0.2 (kA)
